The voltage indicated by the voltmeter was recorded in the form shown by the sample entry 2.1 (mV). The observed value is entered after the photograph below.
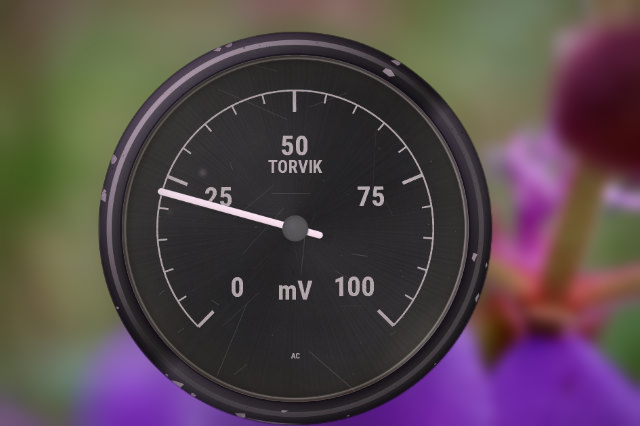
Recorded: 22.5 (mV)
